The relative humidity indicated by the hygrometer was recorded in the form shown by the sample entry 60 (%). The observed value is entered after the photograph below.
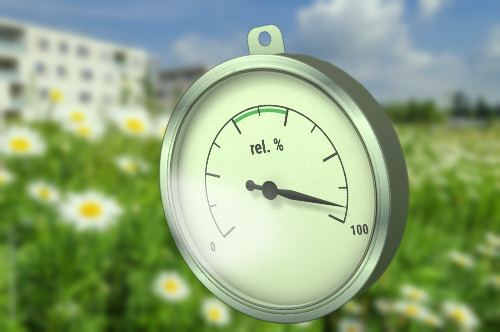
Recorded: 95 (%)
